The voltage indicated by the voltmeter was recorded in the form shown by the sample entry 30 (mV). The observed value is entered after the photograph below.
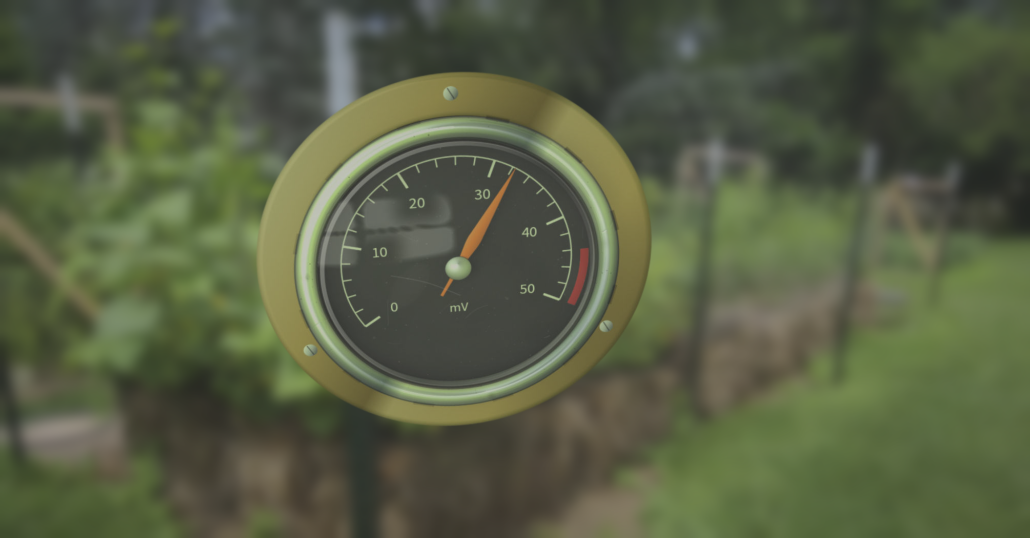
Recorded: 32 (mV)
